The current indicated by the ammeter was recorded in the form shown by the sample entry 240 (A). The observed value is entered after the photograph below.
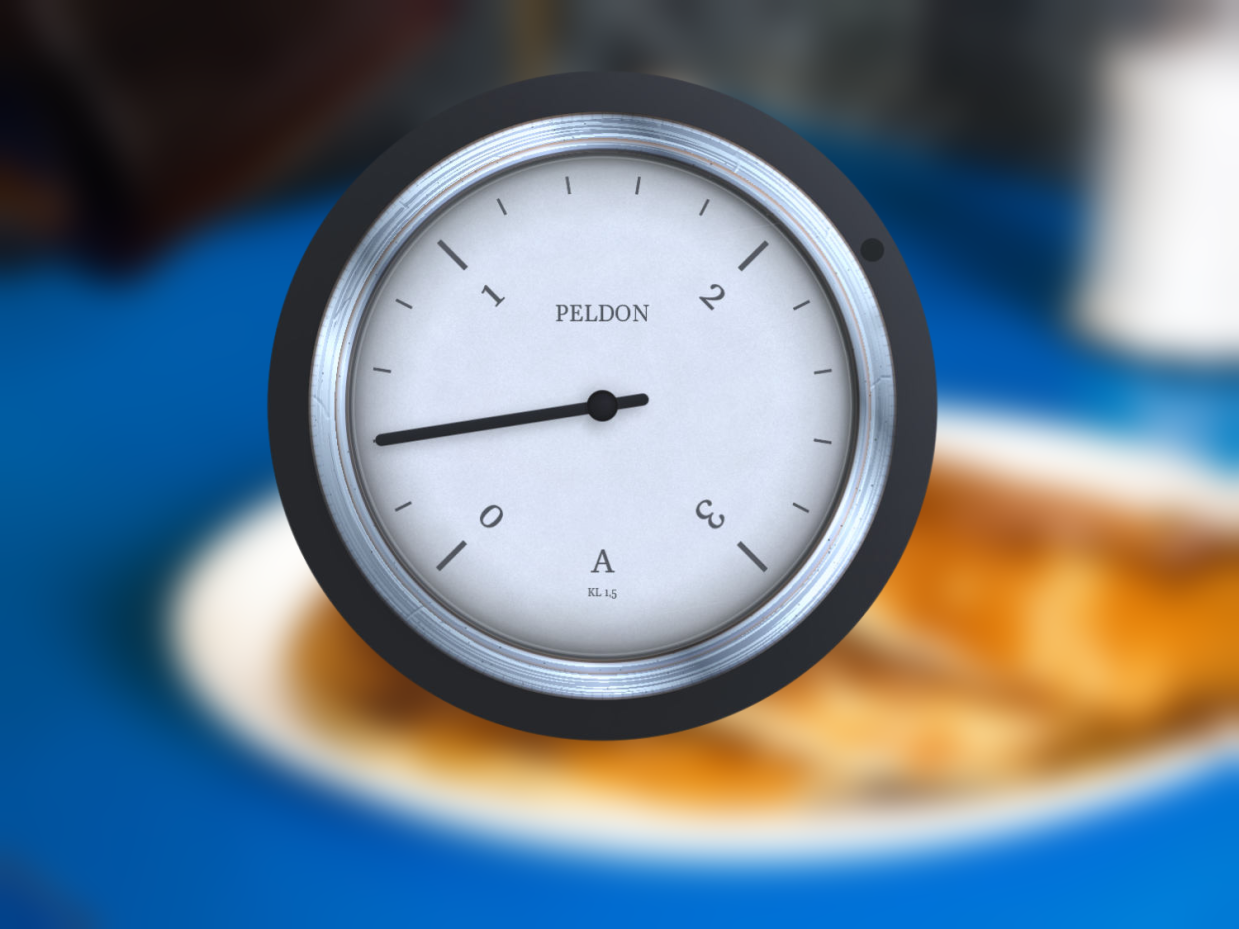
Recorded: 0.4 (A)
